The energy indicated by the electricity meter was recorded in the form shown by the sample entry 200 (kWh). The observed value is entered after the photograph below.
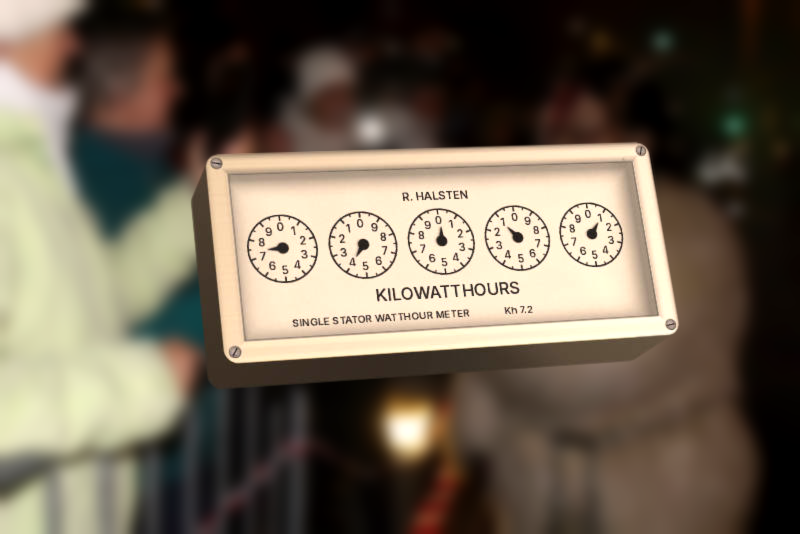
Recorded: 74011 (kWh)
